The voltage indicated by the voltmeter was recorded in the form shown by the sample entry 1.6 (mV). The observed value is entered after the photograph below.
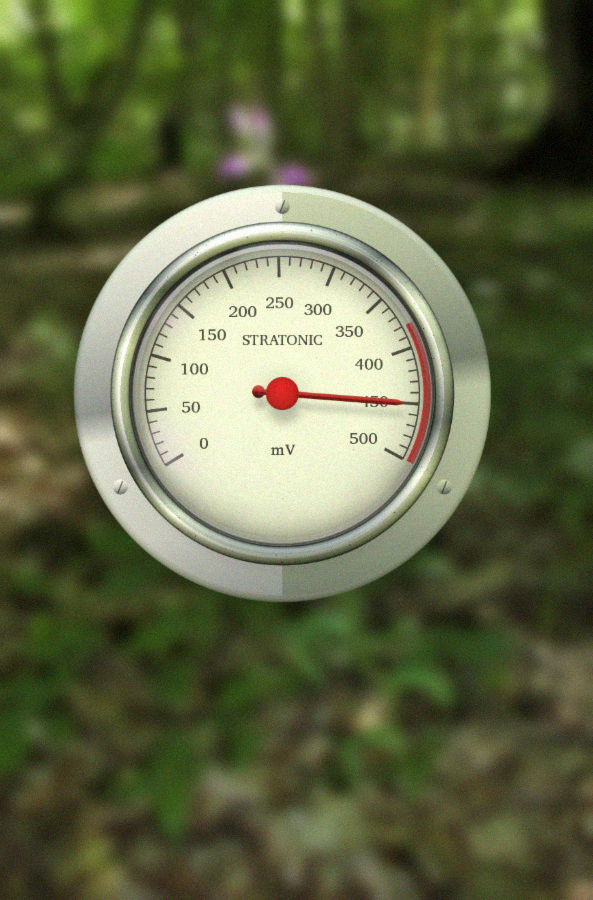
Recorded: 450 (mV)
